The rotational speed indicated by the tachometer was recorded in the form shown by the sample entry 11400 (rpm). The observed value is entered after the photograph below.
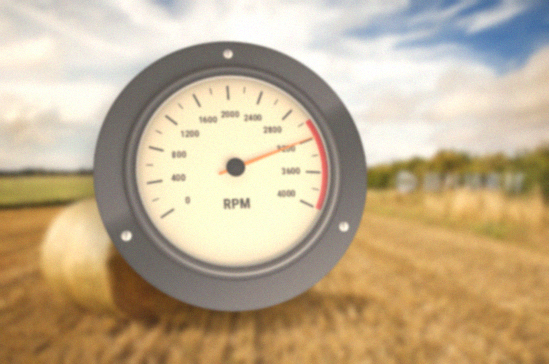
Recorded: 3200 (rpm)
